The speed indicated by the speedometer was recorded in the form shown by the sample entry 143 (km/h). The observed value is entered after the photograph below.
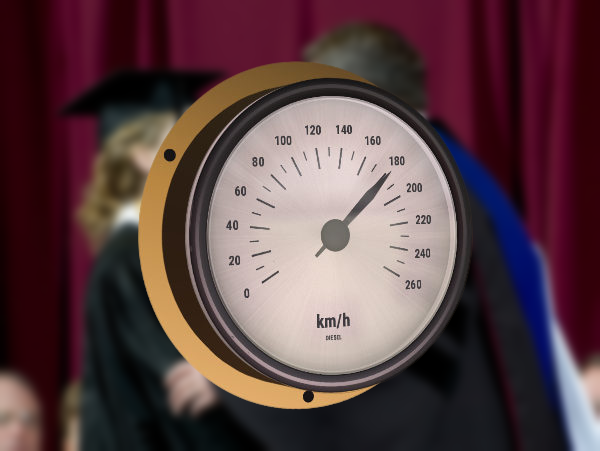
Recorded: 180 (km/h)
